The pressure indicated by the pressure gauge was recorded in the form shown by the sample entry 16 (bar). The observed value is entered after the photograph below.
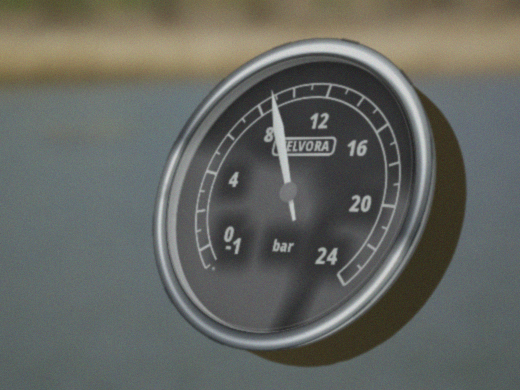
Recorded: 9 (bar)
